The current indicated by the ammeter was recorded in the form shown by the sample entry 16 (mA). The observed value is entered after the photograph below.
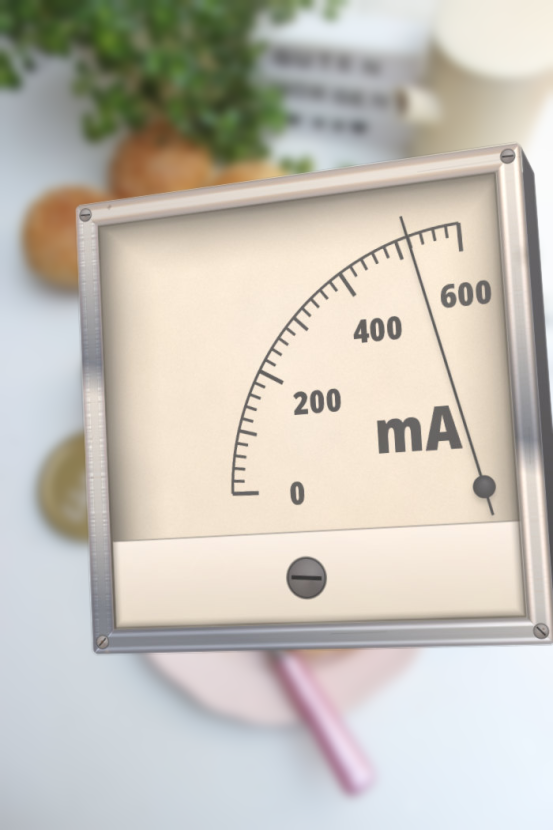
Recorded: 520 (mA)
